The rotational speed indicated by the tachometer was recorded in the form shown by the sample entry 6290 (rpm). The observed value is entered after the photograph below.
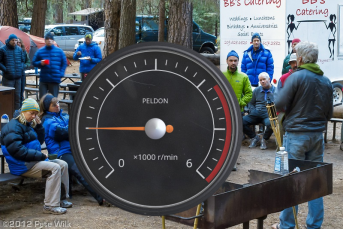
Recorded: 1000 (rpm)
